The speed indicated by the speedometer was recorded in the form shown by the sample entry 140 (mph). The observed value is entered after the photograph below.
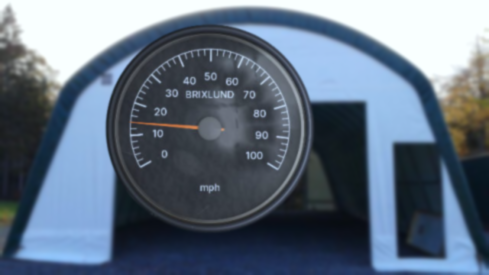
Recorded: 14 (mph)
